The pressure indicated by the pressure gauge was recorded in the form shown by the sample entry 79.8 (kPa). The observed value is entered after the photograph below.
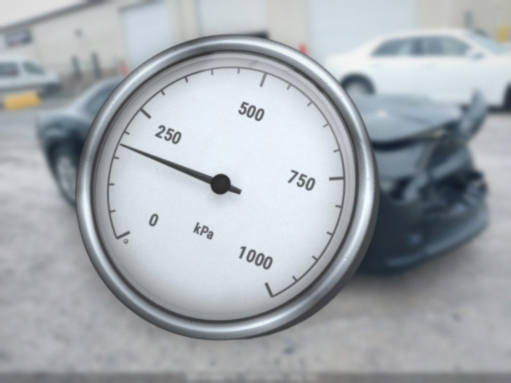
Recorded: 175 (kPa)
